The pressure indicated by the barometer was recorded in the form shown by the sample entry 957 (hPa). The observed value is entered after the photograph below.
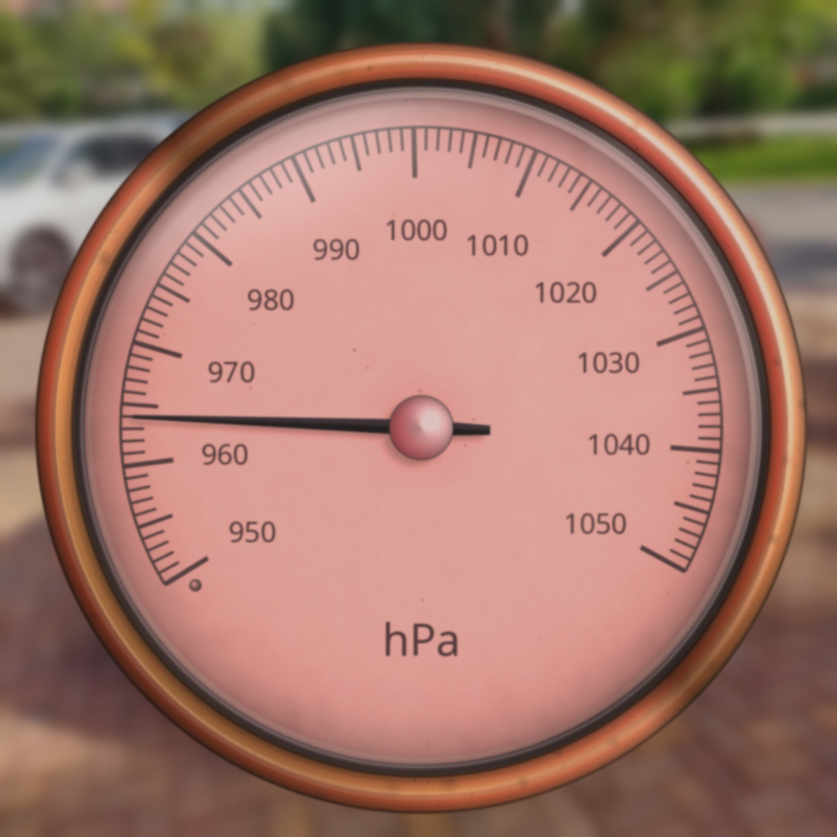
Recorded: 964 (hPa)
